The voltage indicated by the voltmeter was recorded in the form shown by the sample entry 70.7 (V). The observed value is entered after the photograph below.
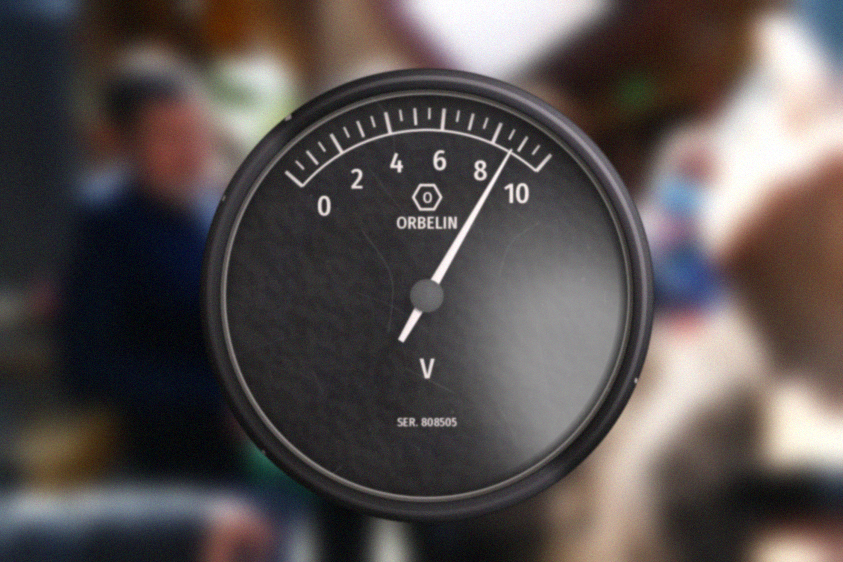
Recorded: 8.75 (V)
